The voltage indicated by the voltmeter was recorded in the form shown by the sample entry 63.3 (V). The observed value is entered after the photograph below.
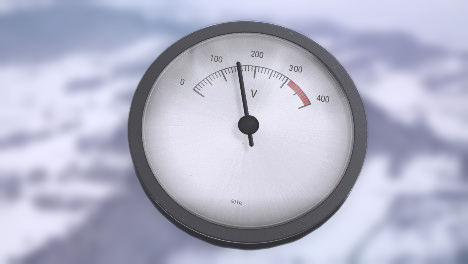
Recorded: 150 (V)
